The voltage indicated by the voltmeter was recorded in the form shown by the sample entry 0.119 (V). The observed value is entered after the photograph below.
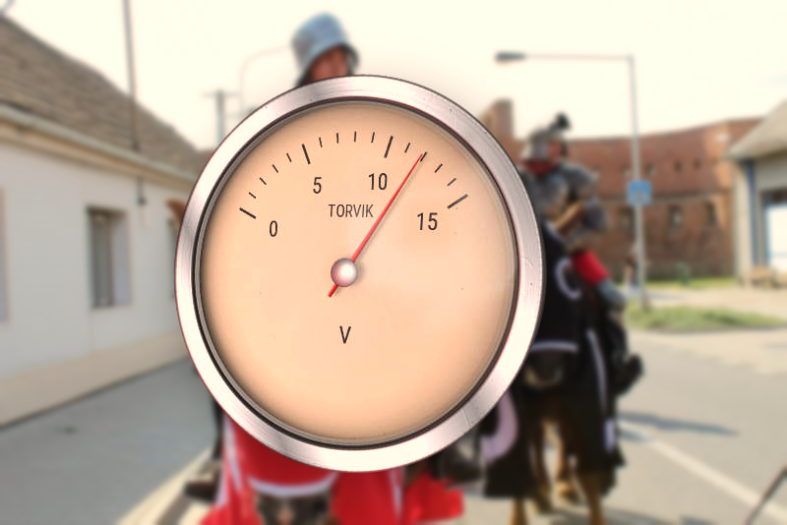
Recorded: 12 (V)
